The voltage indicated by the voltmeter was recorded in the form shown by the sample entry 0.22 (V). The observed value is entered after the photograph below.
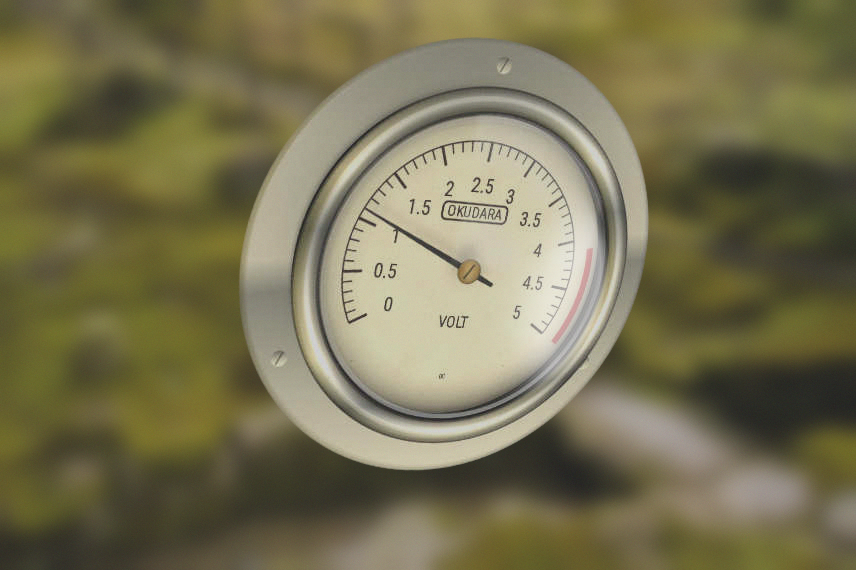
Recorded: 1.1 (V)
